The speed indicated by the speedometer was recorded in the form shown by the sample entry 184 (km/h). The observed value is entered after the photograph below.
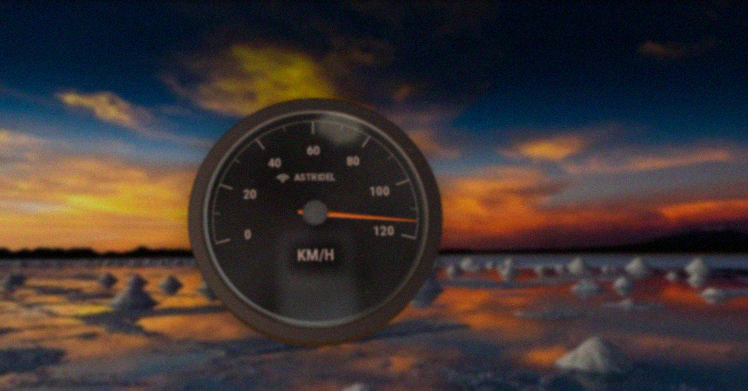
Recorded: 115 (km/h)
